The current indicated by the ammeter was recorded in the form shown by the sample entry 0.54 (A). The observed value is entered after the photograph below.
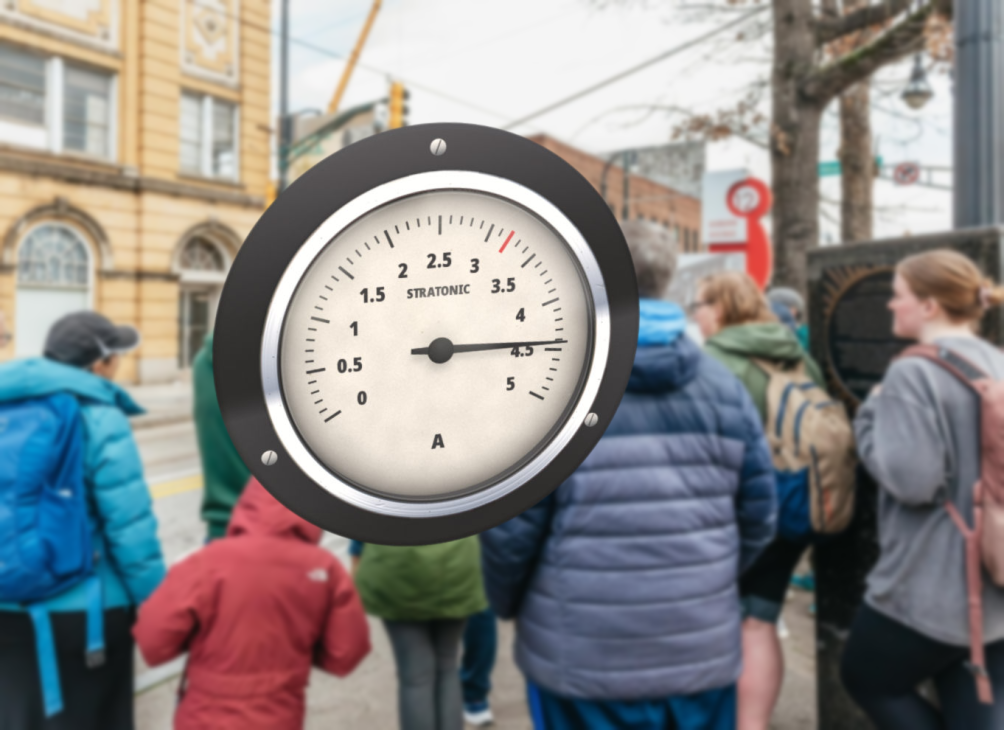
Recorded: 4.4 (A)
